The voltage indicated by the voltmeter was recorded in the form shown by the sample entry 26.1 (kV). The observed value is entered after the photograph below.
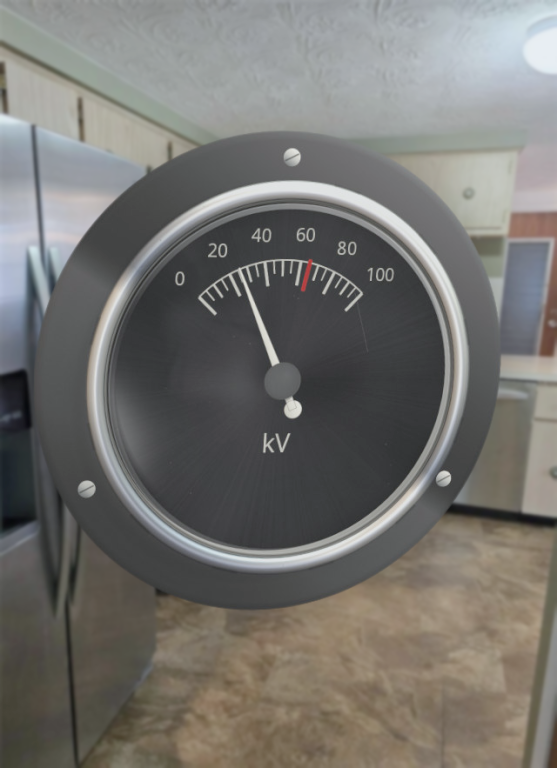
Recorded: 25 (kV)
